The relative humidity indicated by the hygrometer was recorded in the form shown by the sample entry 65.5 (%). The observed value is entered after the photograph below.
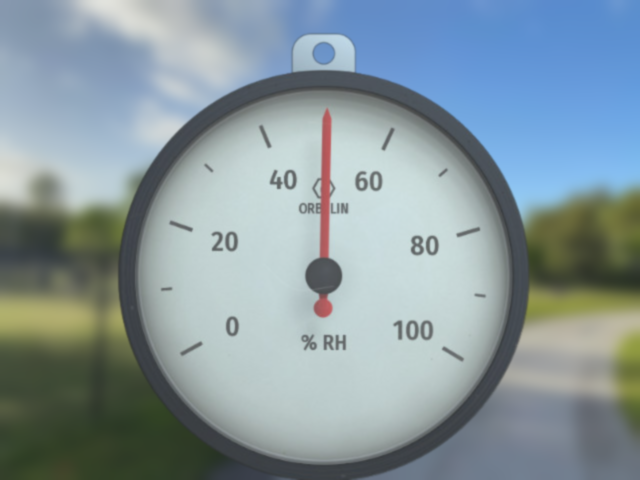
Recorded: 50 (%)
